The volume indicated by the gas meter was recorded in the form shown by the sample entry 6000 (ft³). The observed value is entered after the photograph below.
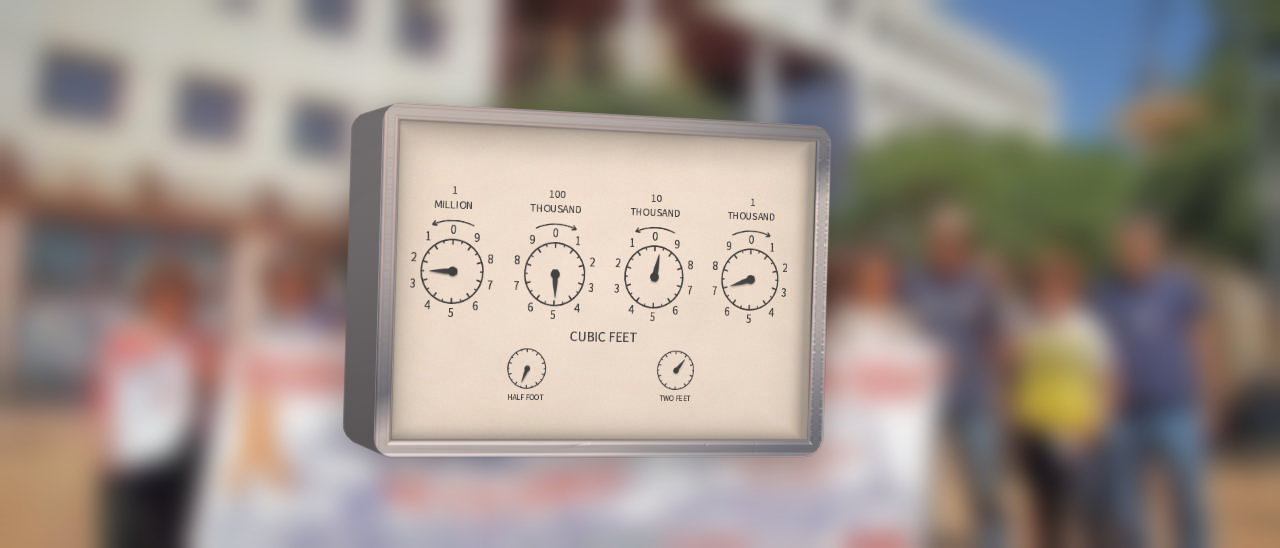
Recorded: 249700 (ft³)
